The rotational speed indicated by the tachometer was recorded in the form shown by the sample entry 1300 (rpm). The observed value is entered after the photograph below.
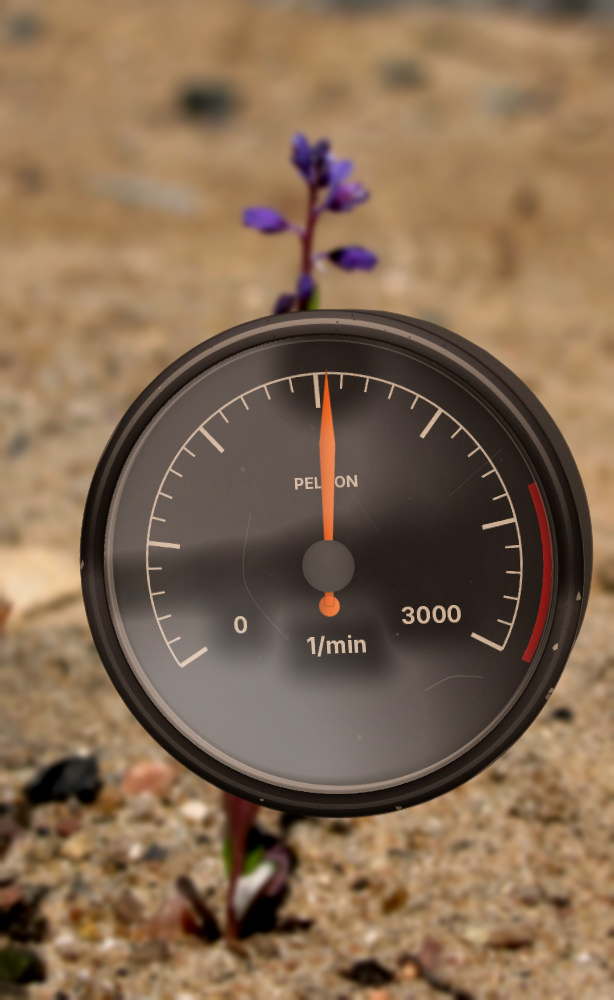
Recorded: 1550 (rpm)
